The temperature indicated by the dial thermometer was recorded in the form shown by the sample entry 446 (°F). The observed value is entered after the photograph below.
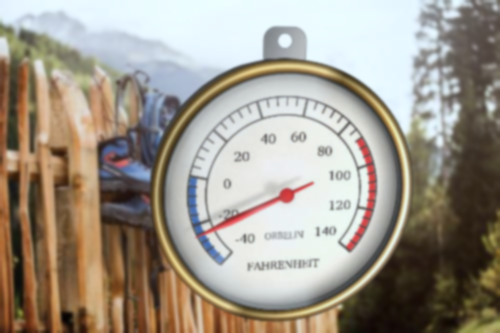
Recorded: -24 (°F)
